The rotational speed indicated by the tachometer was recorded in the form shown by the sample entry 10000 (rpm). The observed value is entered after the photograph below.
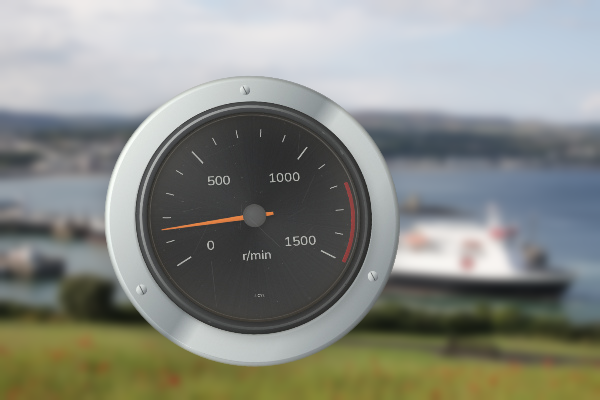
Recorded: 150 (rpm)
